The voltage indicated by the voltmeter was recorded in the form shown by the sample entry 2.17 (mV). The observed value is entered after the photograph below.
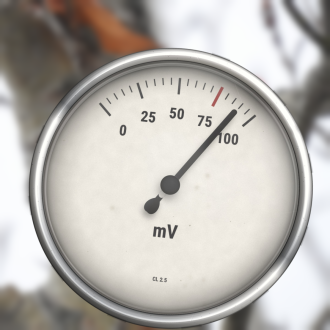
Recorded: 90 (mV)
